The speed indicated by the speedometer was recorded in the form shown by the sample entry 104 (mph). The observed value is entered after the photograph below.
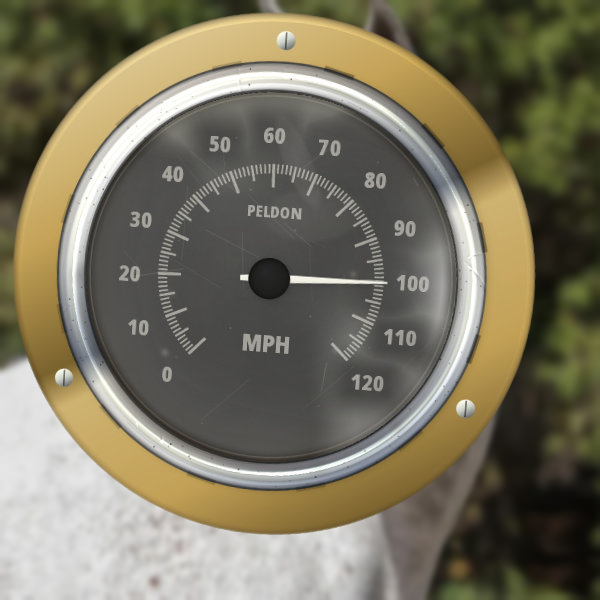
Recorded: 100 (mph)
